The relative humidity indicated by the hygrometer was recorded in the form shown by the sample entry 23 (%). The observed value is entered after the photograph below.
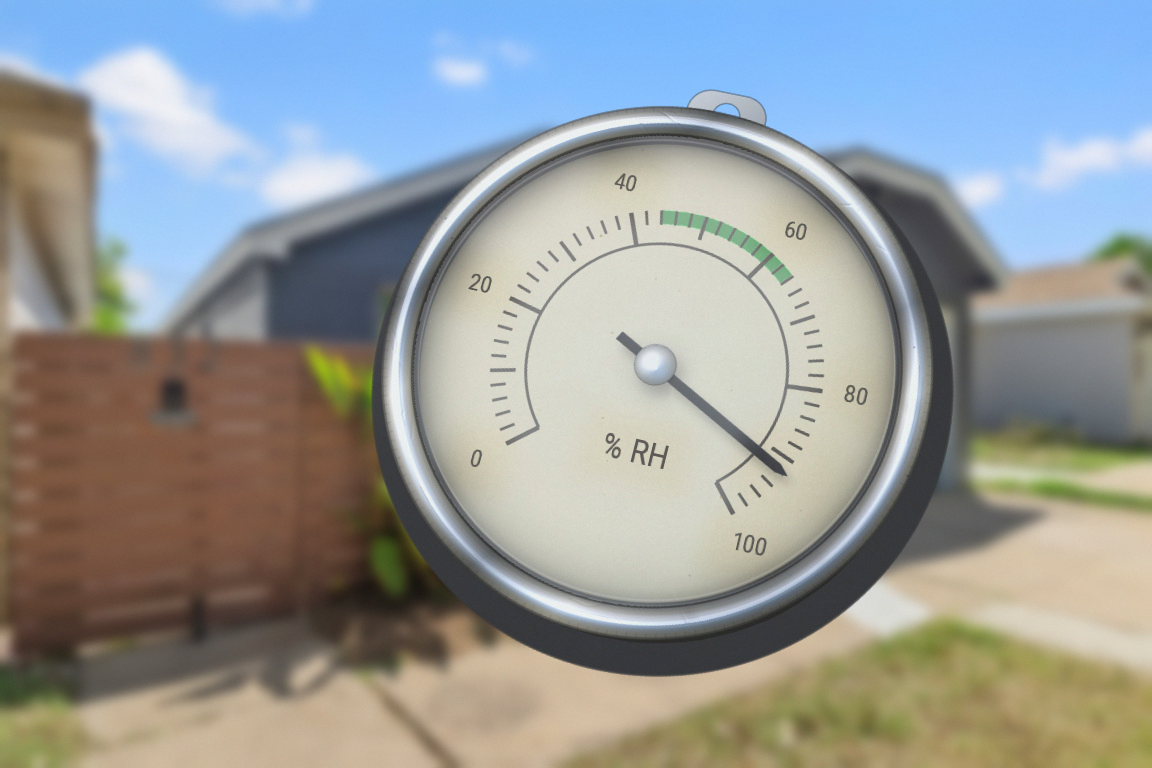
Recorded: 92 (%)
